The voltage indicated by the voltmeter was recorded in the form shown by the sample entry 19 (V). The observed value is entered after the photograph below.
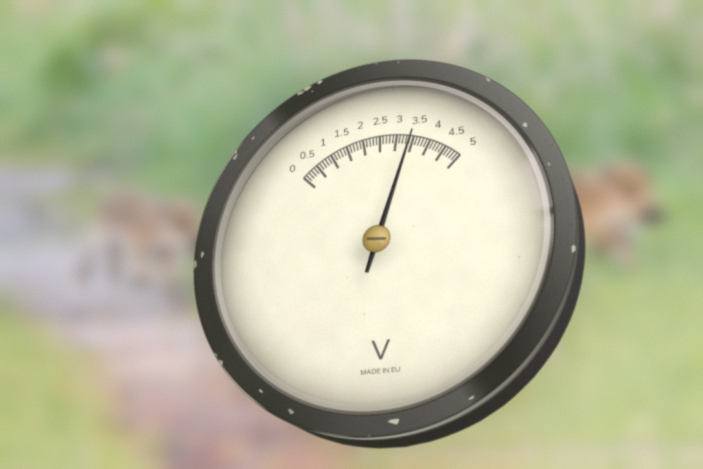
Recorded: 3.5 (V)
